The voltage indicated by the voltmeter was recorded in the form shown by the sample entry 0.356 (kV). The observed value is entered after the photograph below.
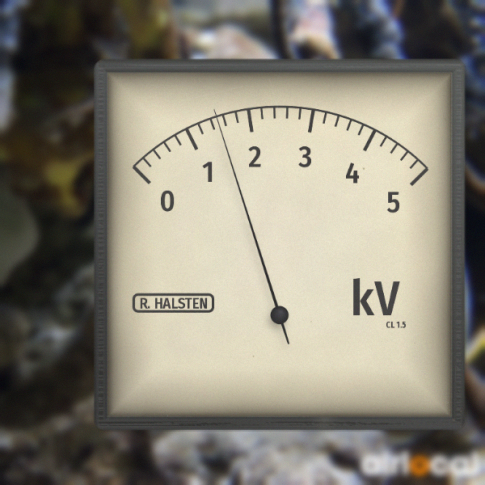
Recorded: 1.5 (kV)
